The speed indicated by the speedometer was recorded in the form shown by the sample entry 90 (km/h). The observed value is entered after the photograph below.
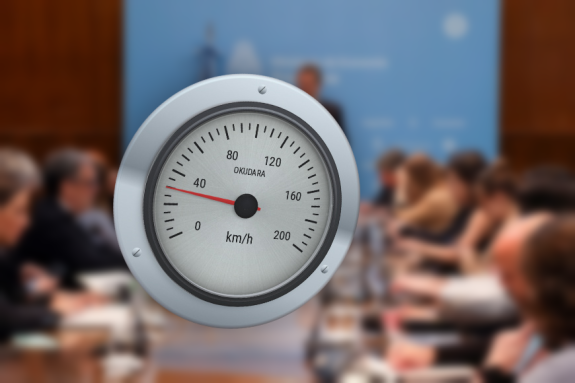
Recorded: 30 (km/h)
